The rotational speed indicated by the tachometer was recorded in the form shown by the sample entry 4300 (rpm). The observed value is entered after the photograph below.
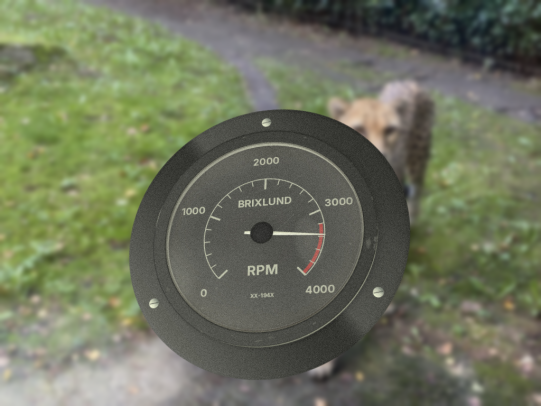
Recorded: 3400 (rpm)
